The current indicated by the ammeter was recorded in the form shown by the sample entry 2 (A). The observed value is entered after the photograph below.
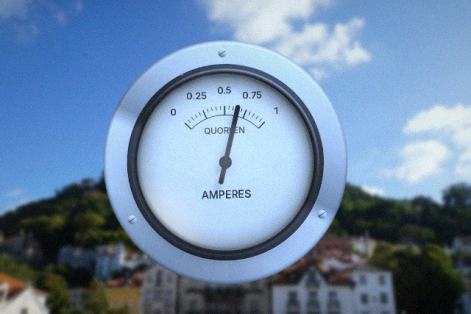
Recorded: 0.65 (A)
